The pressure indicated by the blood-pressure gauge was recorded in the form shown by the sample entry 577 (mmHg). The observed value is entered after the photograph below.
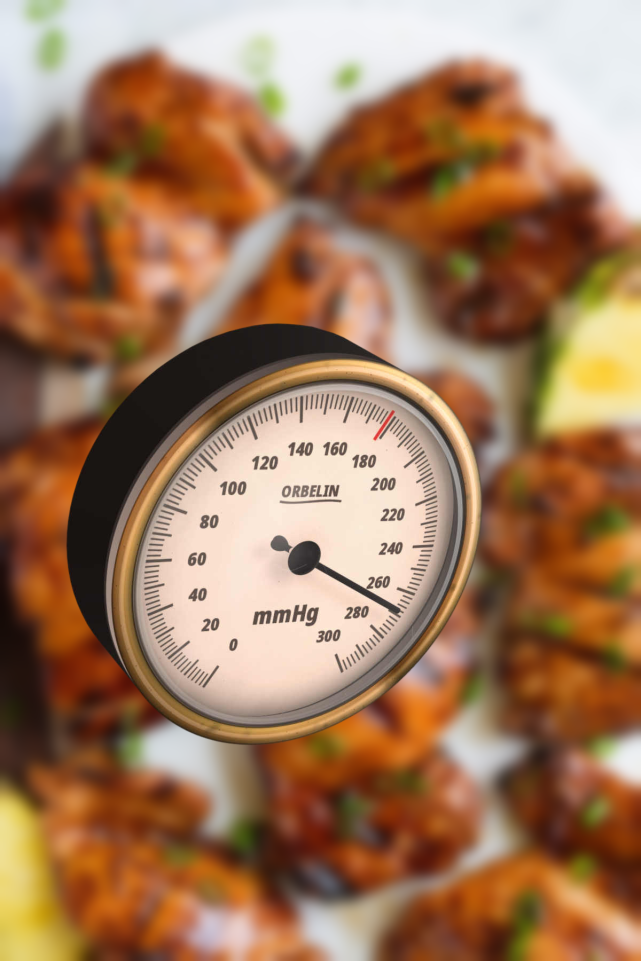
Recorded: 268 (mmHg)
